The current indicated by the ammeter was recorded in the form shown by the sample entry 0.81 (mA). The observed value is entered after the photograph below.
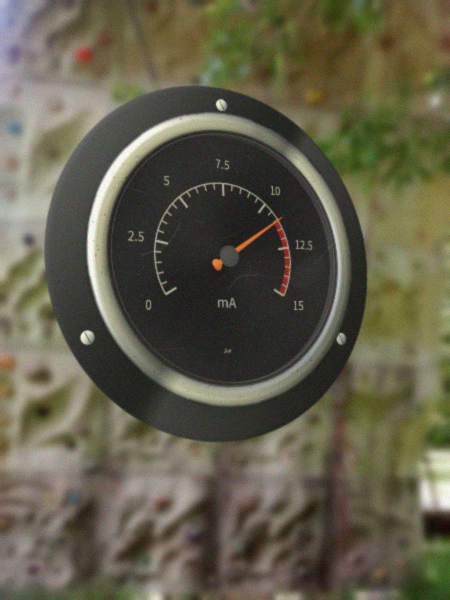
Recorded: 11 (mA)
